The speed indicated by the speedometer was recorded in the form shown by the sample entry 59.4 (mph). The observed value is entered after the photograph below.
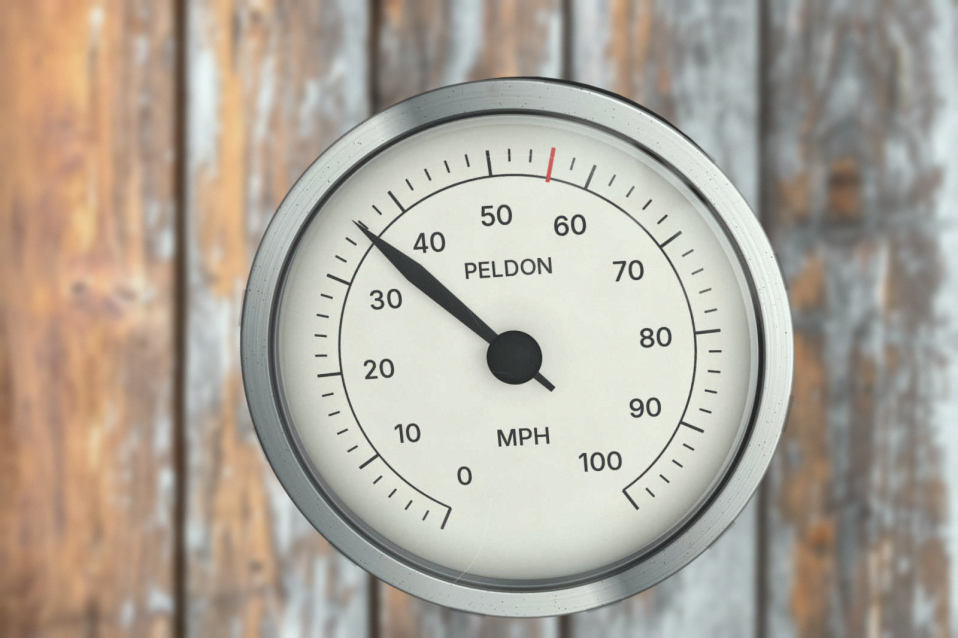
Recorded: 36 (mph)
